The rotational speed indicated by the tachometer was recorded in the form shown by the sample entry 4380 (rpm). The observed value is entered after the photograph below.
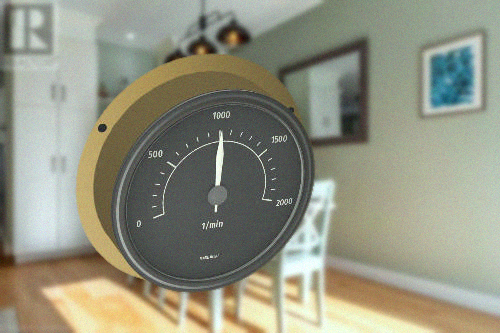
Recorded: 1000 (rpm)
